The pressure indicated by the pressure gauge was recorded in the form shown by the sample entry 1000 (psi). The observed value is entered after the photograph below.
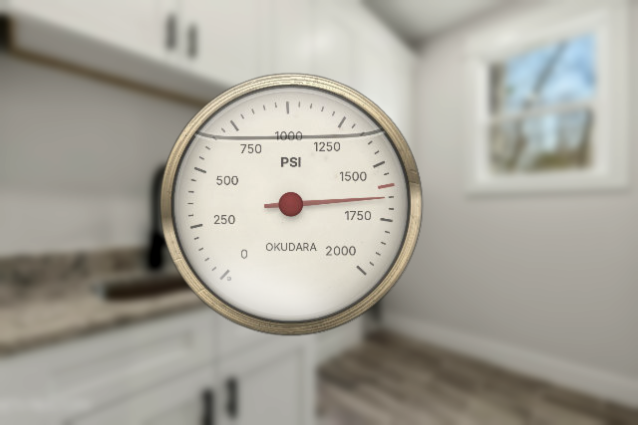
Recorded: 1650 (psi)
